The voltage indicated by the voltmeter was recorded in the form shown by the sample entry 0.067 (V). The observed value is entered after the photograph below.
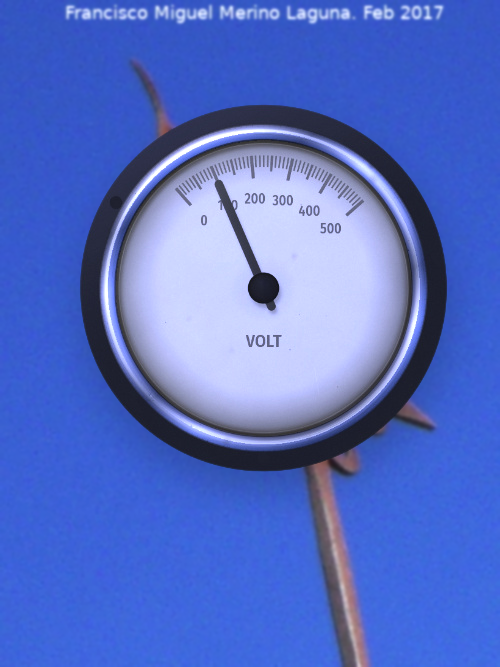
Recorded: 100 (V)
